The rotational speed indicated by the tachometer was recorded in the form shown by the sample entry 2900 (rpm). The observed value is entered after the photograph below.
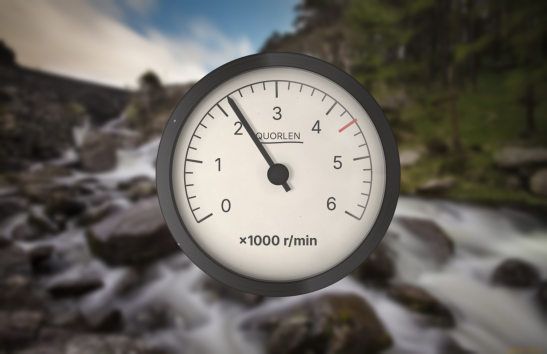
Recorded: 2200 (rpm)
